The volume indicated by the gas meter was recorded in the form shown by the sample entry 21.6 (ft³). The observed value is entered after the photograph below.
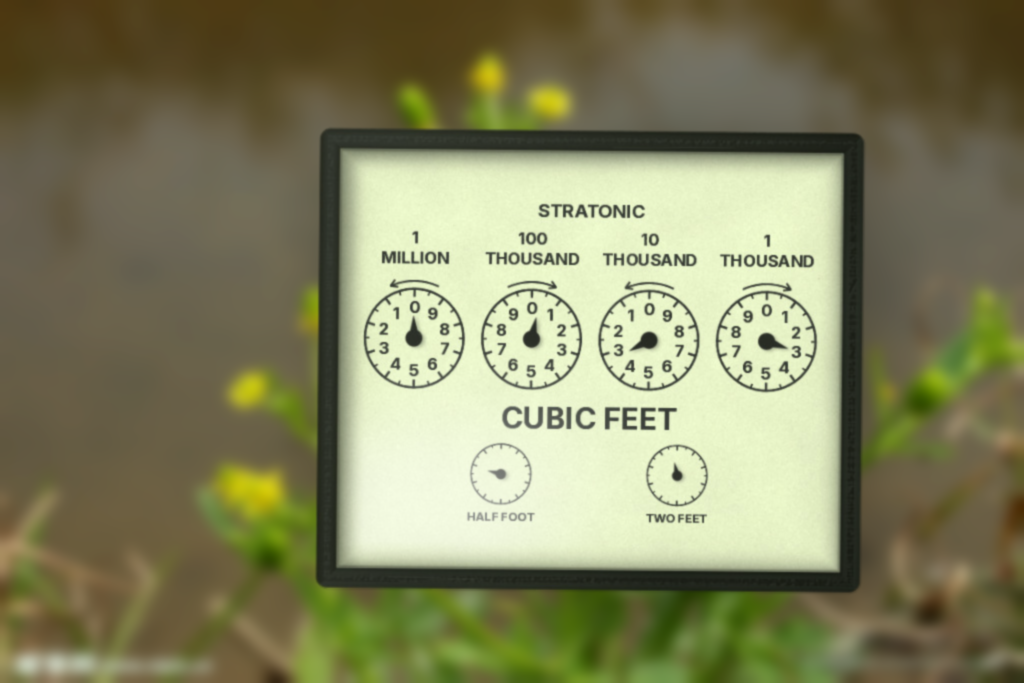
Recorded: 3300 (ft³)
